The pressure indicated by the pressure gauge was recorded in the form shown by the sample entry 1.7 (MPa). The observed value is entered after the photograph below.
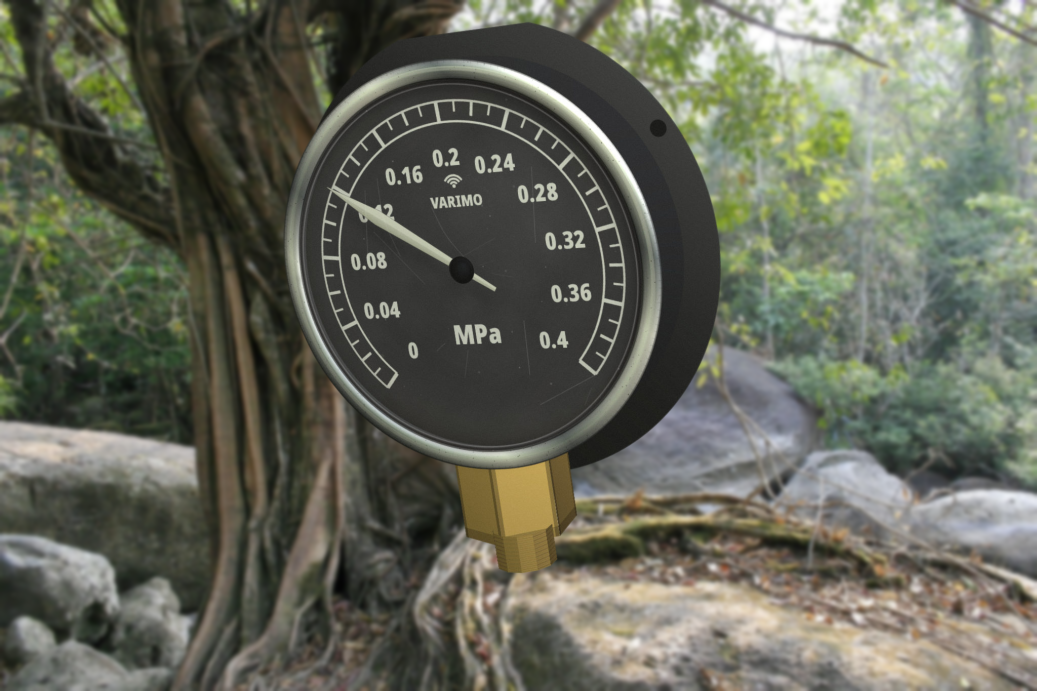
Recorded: 0.12 (MPa)
